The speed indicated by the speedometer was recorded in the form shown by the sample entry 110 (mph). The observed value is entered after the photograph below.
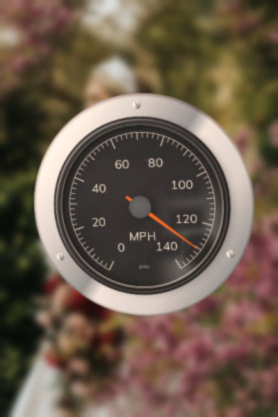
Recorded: 130 (mph)
